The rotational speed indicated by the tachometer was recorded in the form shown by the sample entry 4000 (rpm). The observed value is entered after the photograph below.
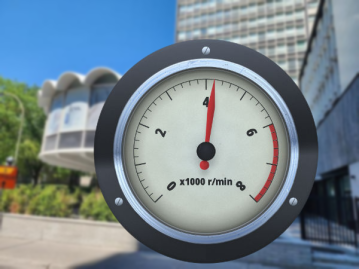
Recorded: 4200 (rpm)
